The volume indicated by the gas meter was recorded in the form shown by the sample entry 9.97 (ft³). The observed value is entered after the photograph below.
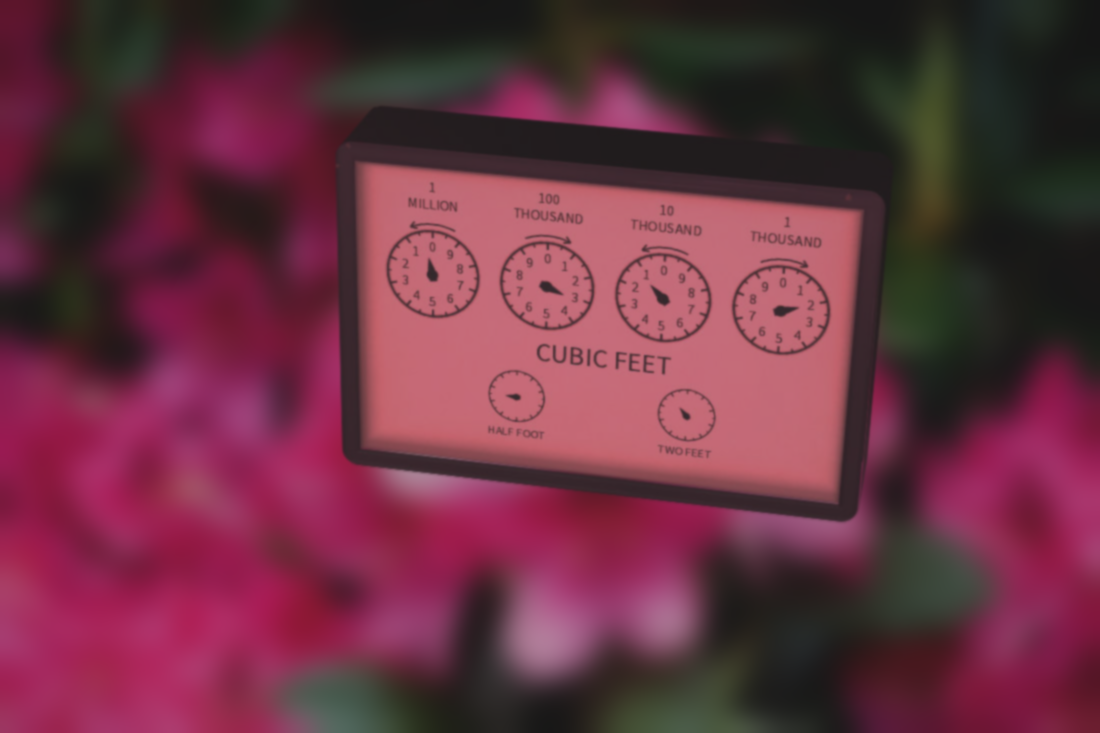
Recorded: 31200 (ft³)
